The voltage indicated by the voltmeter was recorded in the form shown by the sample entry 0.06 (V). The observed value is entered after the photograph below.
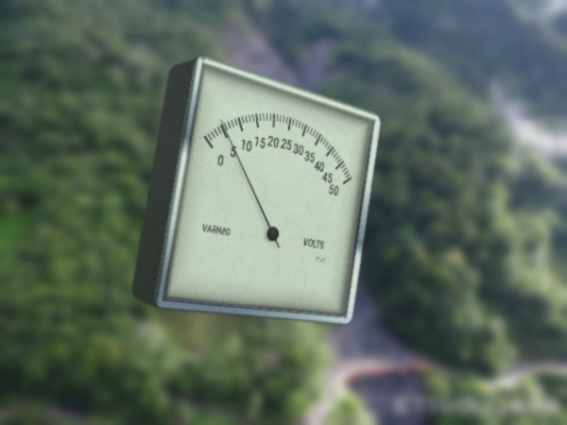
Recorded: 5 (V)
